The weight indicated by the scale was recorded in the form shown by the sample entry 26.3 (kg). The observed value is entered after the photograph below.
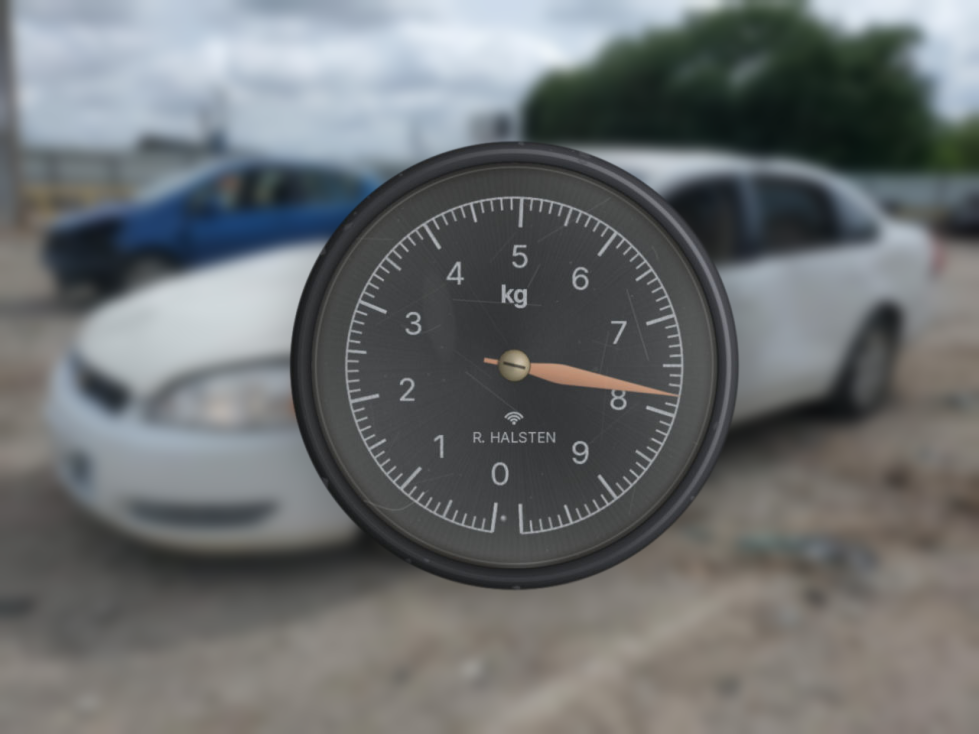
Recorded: 7.8 (kg)
